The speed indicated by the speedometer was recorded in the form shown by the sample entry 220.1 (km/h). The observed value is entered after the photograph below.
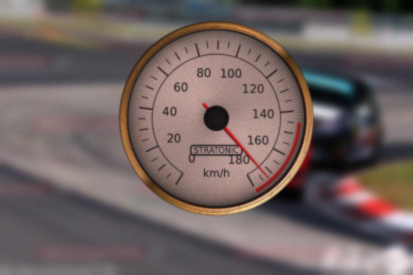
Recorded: 172.5 (km/h)
